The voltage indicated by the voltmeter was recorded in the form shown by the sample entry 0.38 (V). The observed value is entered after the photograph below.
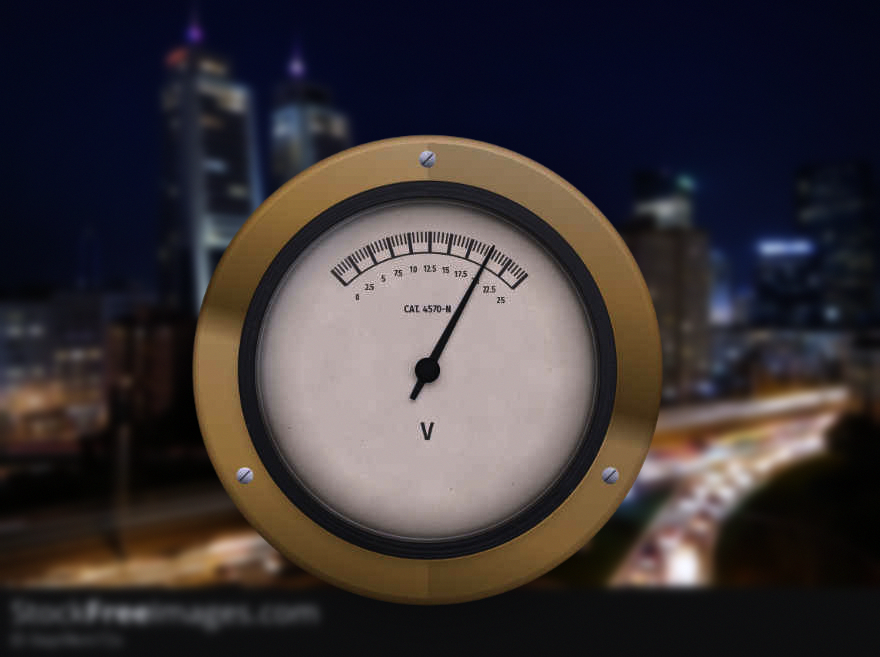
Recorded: 20 (V)
